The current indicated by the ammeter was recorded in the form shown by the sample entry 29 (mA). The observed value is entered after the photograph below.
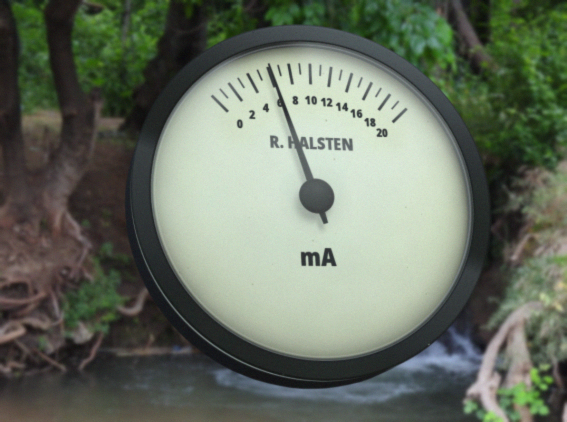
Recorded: 6 (mA)
